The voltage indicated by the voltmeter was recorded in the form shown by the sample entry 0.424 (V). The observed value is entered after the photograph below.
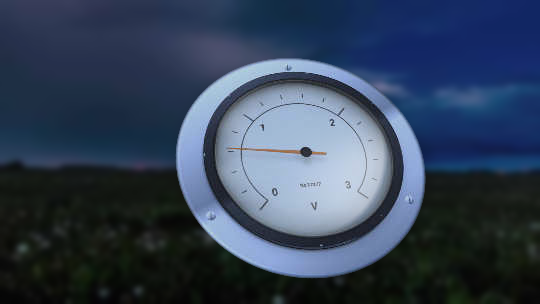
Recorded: 0.6 (V)
